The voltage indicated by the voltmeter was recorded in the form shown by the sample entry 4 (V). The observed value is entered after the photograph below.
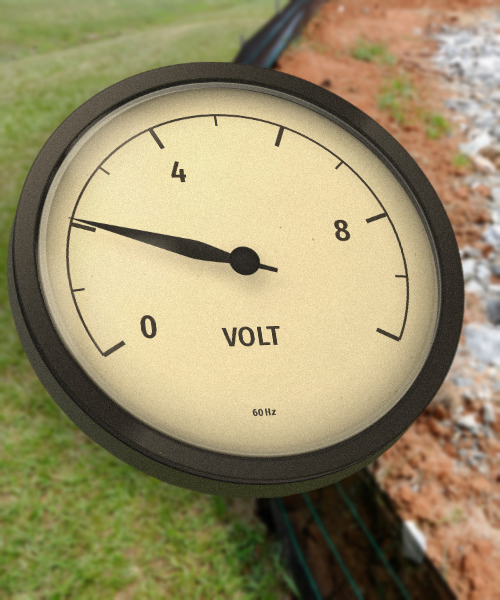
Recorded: 2 (V)
